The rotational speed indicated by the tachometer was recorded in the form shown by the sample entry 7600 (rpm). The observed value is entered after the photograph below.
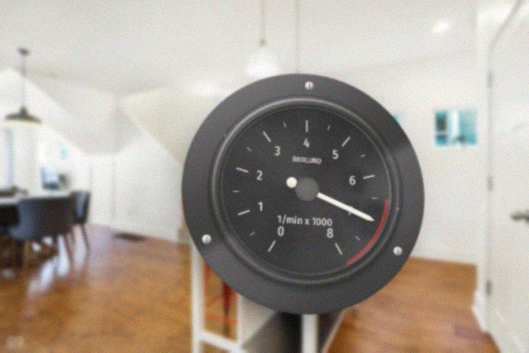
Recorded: 7000 (rpm)
